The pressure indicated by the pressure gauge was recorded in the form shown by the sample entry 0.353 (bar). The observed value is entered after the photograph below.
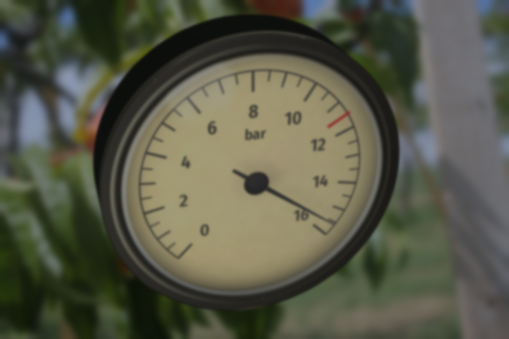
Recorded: 15.5 (bar)
